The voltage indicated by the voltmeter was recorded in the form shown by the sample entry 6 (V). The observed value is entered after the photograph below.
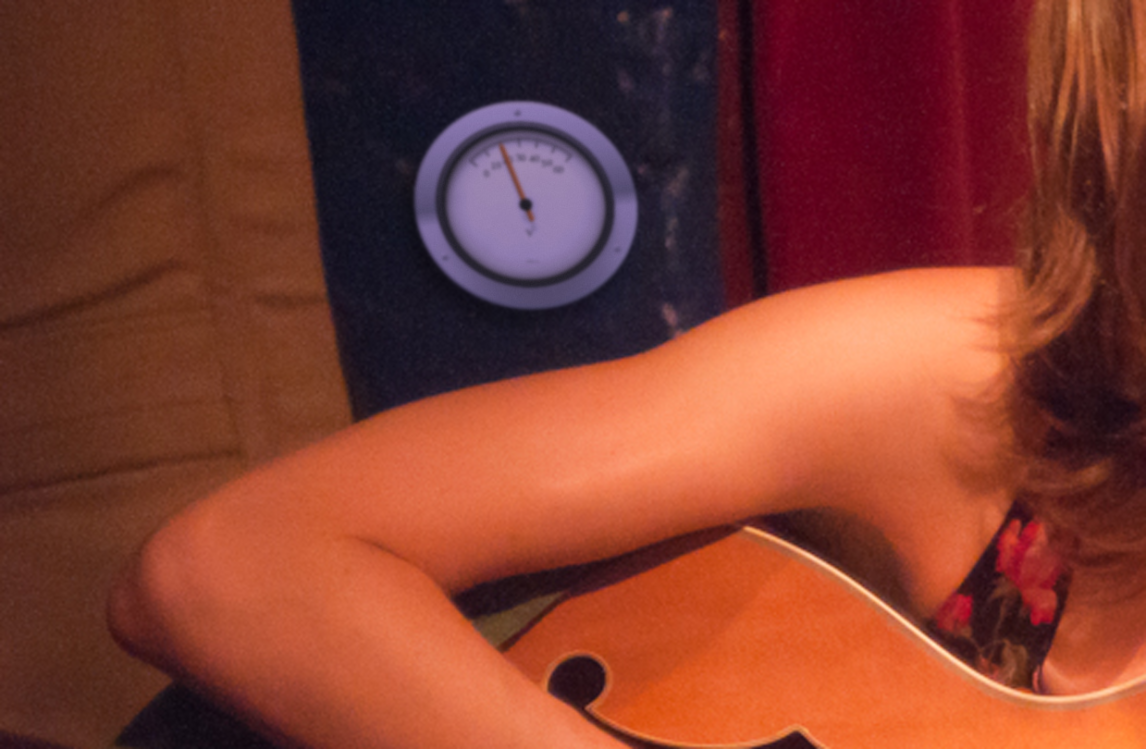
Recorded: 20 (V)
